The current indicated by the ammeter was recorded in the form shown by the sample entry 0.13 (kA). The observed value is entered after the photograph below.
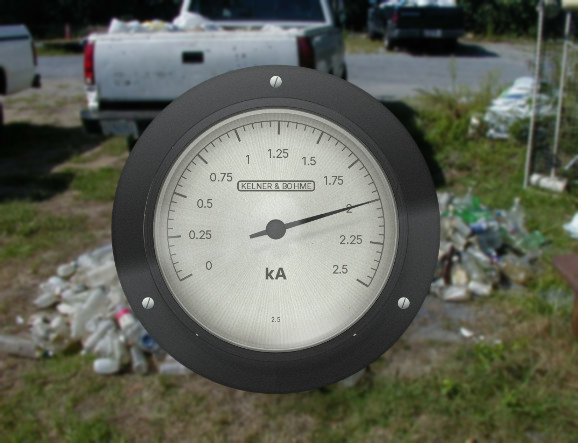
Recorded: 2 (kA)
